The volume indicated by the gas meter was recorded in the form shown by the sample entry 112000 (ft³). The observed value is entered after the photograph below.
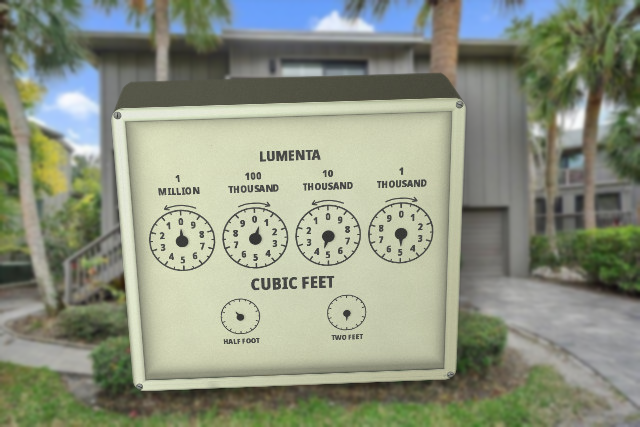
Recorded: 4500 (ft³)
